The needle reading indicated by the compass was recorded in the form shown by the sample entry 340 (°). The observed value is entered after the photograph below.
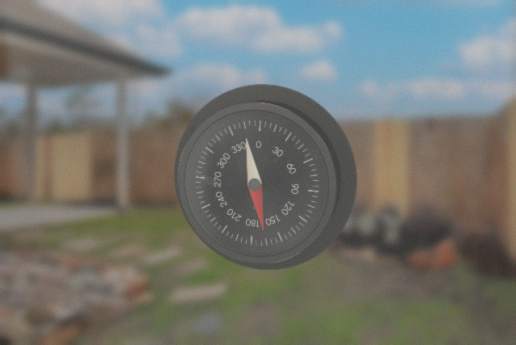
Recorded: 165 (°)
